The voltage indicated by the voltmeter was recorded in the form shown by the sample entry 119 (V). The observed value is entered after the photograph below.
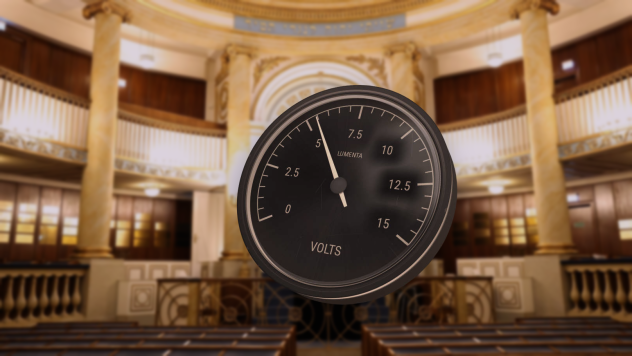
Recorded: 5.5 (V)
